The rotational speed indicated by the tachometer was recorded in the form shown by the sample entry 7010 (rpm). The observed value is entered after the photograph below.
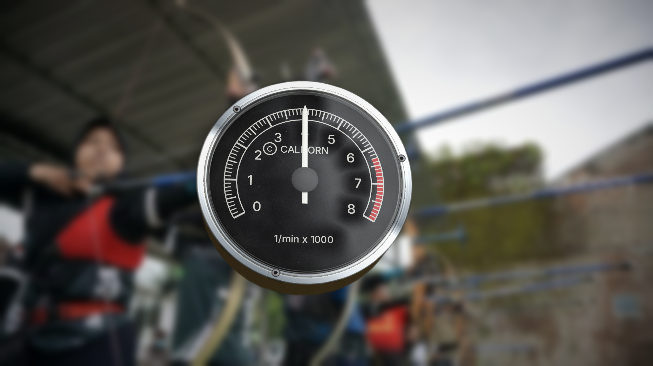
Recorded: 4000 (rpm)
